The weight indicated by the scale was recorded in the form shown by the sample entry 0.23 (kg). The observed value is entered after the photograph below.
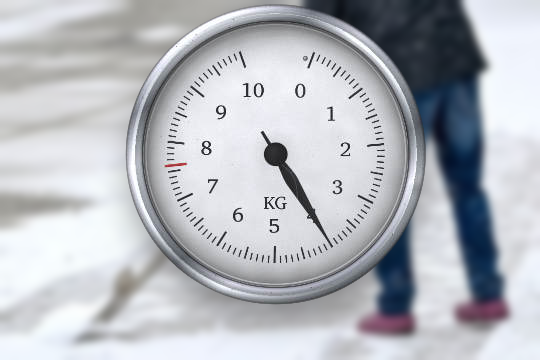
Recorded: 4 (kg)
